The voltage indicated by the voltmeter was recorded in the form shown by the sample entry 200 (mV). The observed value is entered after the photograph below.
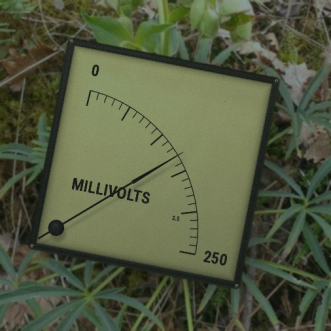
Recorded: 130 (mV)
